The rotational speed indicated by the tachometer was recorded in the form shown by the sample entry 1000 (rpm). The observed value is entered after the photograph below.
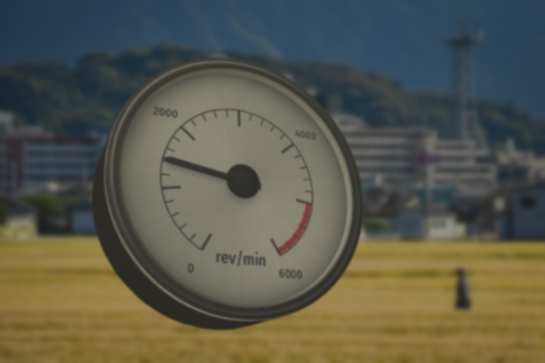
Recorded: 1400 (rpm)
